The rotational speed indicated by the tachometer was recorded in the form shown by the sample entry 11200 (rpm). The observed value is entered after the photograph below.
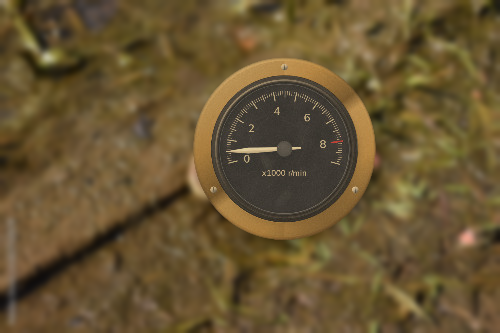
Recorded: 500 (rpm)
